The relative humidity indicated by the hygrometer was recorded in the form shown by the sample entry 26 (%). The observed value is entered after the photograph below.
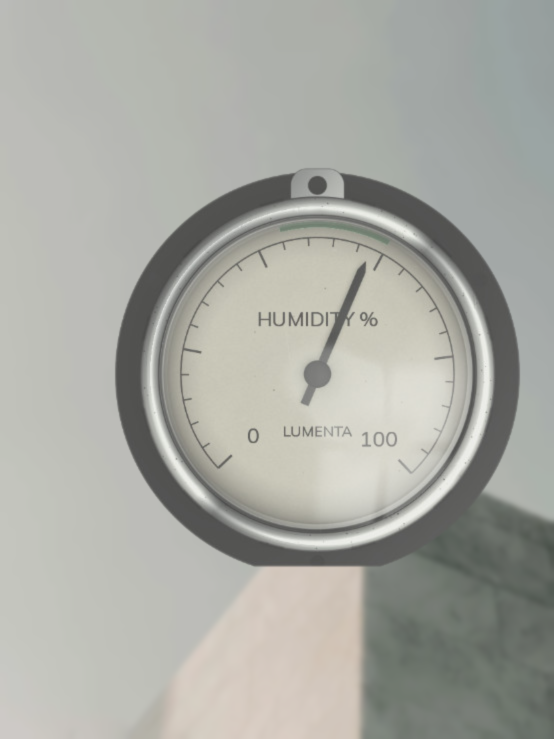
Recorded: 58 (%)
